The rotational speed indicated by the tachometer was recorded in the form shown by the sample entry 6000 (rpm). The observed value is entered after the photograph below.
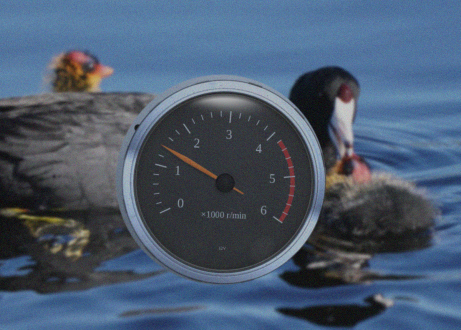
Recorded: 1400 (rpm)
